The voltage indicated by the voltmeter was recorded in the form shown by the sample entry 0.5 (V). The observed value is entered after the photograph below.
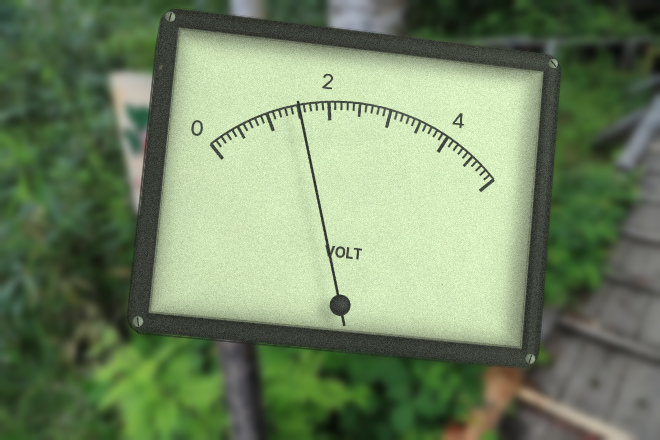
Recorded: 1.5 (V)
